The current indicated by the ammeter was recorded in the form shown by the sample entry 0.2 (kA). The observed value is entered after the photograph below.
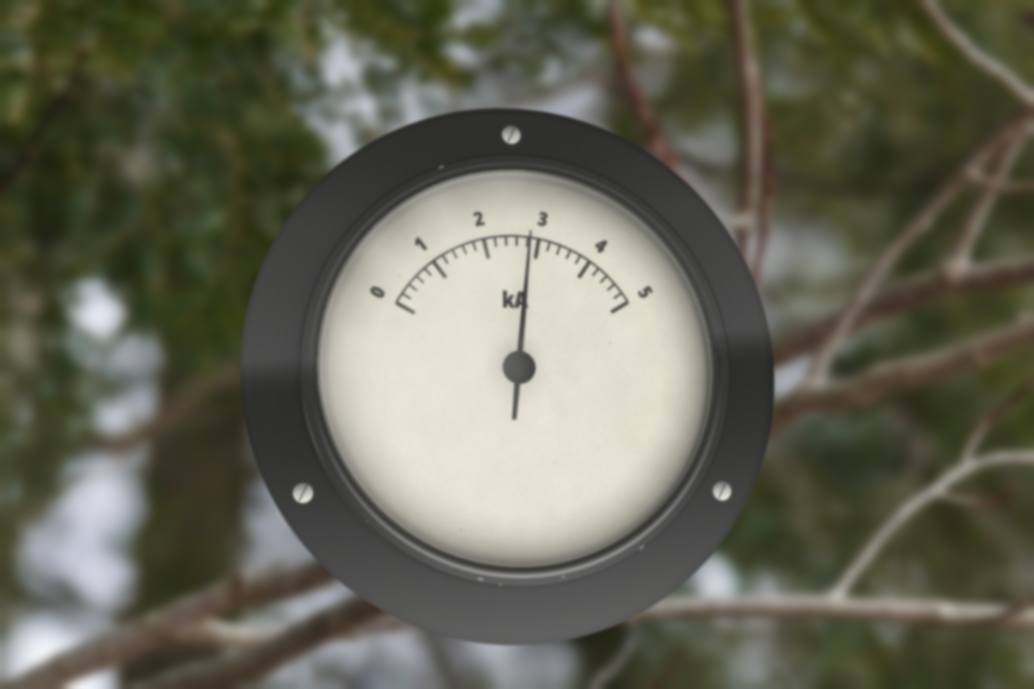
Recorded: 2.8 (kA)
